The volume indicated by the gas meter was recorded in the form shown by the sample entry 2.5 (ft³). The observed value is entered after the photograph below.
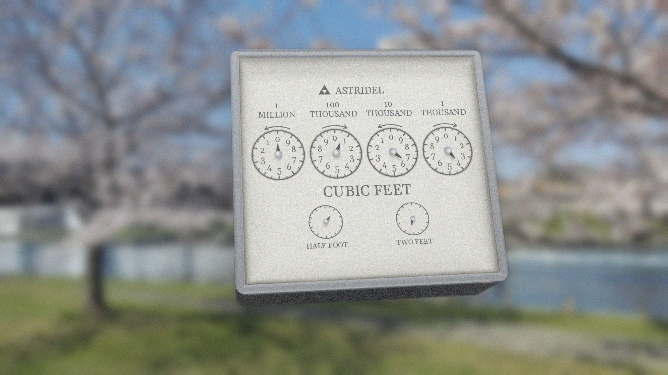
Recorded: 6400 (ft³)
